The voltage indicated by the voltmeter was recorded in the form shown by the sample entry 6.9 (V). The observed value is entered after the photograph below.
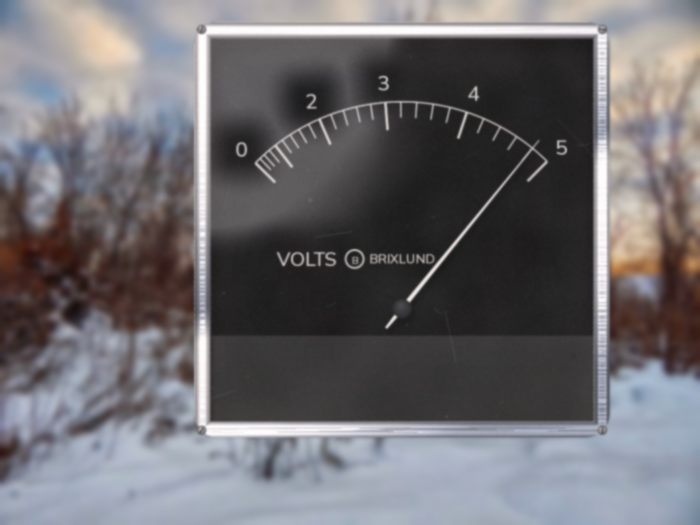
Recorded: 4.8 (V)
